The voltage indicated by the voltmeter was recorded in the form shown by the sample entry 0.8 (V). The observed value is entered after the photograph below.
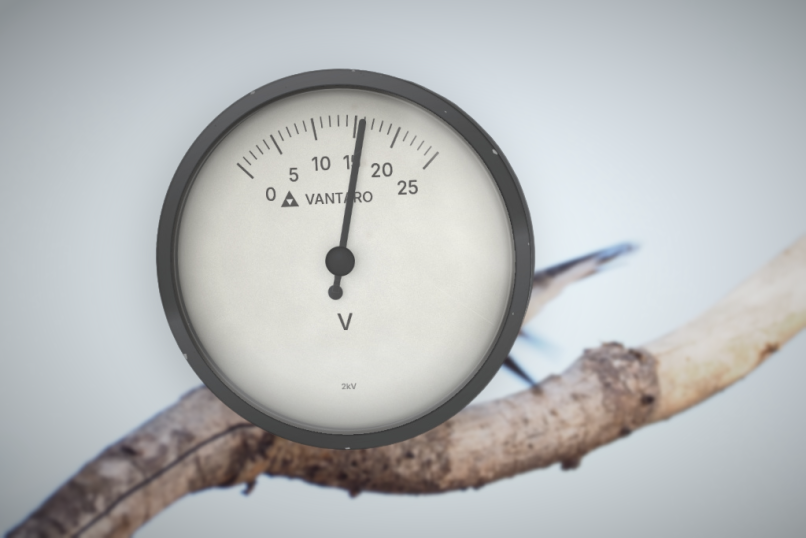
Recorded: 16 (V)
